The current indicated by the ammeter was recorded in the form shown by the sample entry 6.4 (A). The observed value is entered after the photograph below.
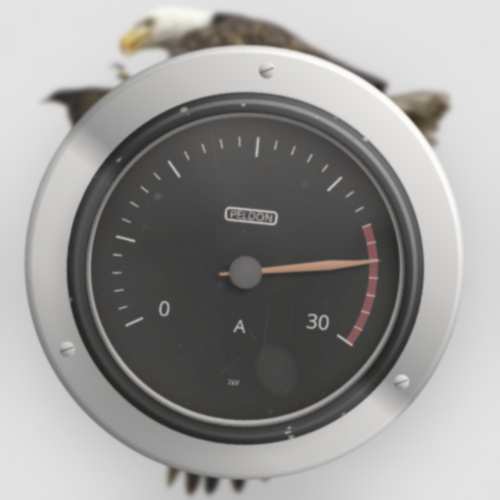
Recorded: 25 (A)
